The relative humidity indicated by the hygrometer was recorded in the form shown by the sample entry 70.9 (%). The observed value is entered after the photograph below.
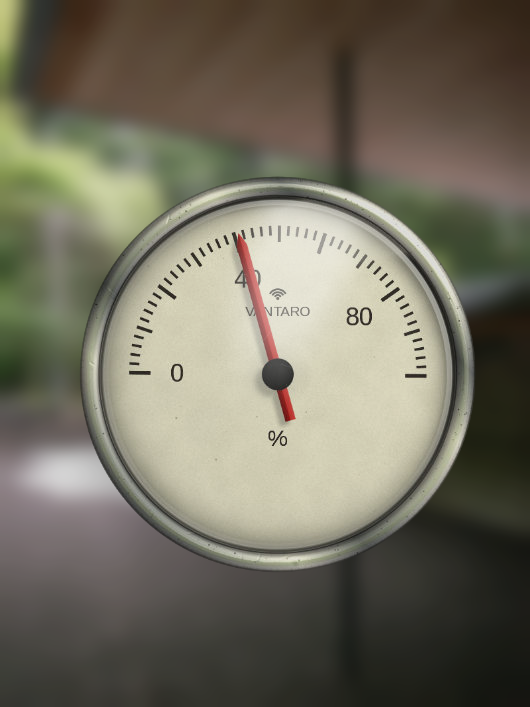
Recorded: 41 (%)
